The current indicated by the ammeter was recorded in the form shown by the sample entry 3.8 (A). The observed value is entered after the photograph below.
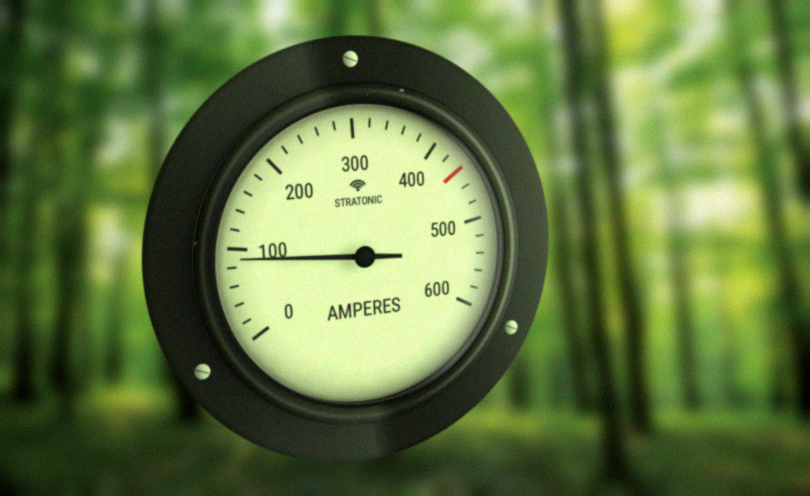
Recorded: 90 (A)
